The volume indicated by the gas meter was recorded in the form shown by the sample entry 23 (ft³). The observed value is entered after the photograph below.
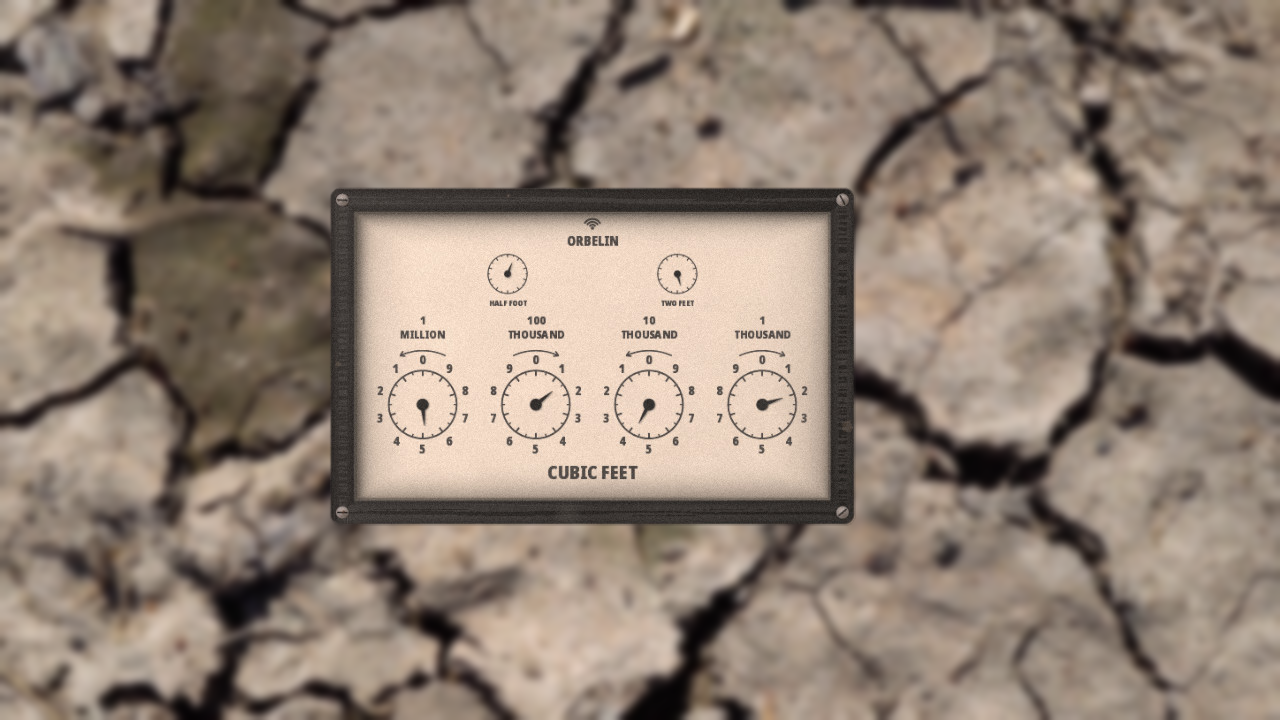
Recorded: 514200 (ft³)
